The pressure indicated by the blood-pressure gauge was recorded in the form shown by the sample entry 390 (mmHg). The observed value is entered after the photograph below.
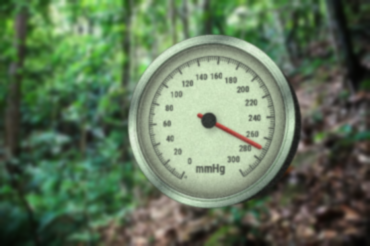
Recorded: 270 (mmHg)
